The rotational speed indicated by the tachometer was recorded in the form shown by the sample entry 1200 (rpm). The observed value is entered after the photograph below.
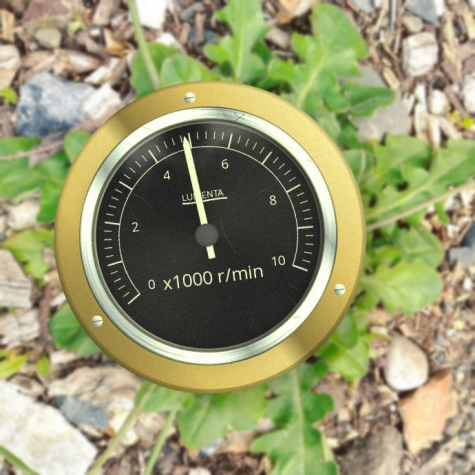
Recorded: 4900 (rpm)
